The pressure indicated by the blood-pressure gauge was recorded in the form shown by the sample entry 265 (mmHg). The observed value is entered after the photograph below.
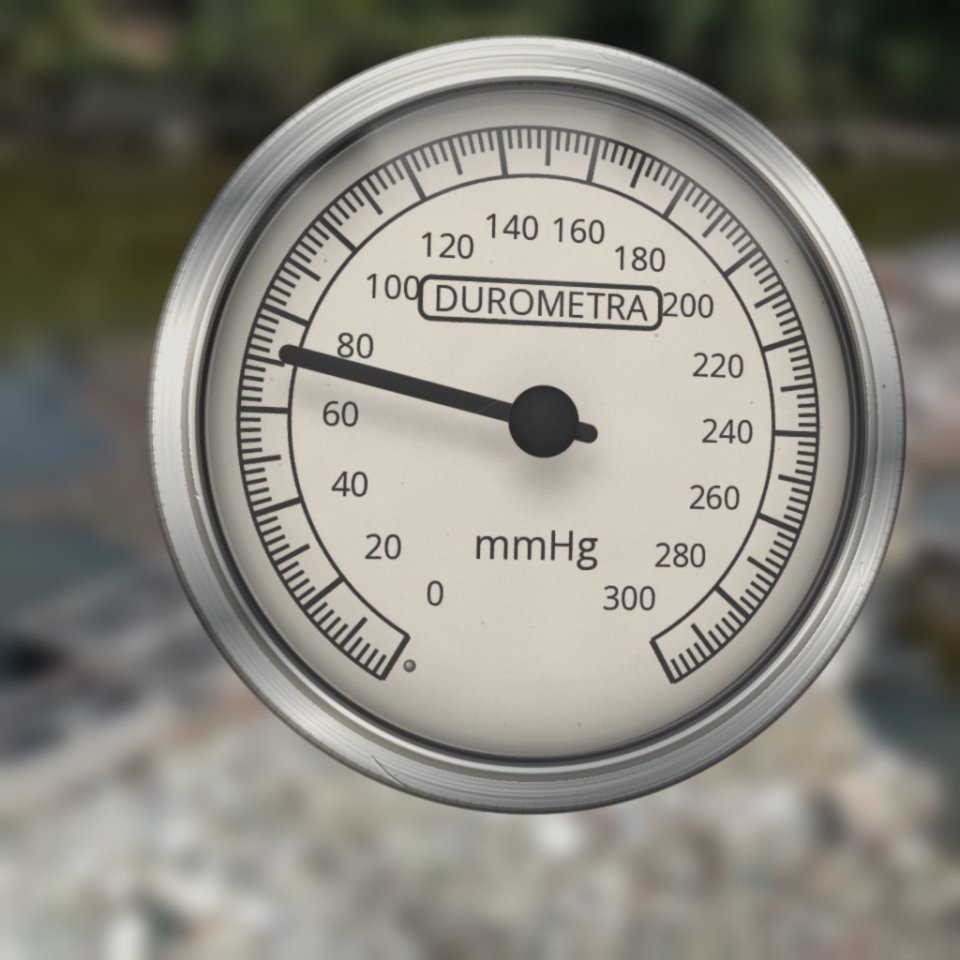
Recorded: 72 (mmHg)
